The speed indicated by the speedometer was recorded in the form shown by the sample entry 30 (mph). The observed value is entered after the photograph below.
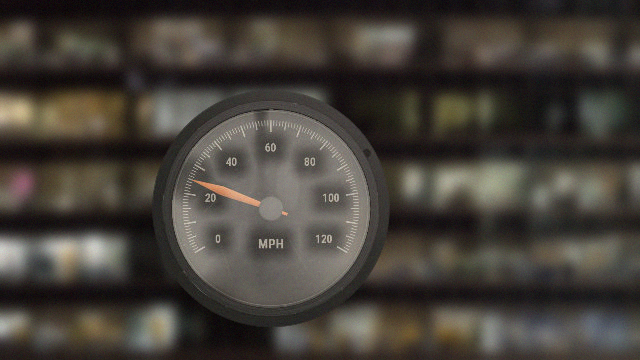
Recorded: 25 (mph)
